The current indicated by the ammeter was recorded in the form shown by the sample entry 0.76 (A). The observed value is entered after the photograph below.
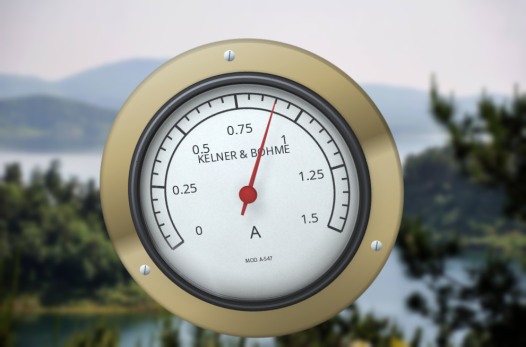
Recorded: 0.9 (A)
